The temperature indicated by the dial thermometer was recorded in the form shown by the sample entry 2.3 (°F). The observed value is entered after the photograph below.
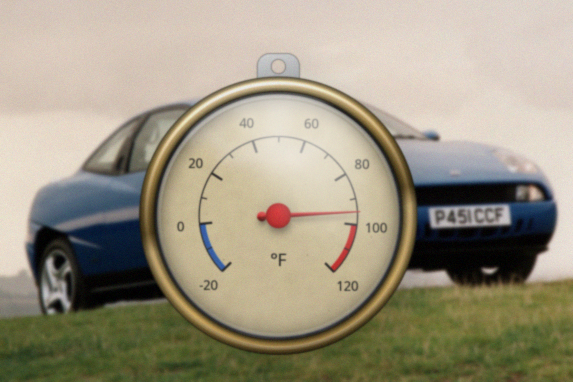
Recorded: 95 (°F)
